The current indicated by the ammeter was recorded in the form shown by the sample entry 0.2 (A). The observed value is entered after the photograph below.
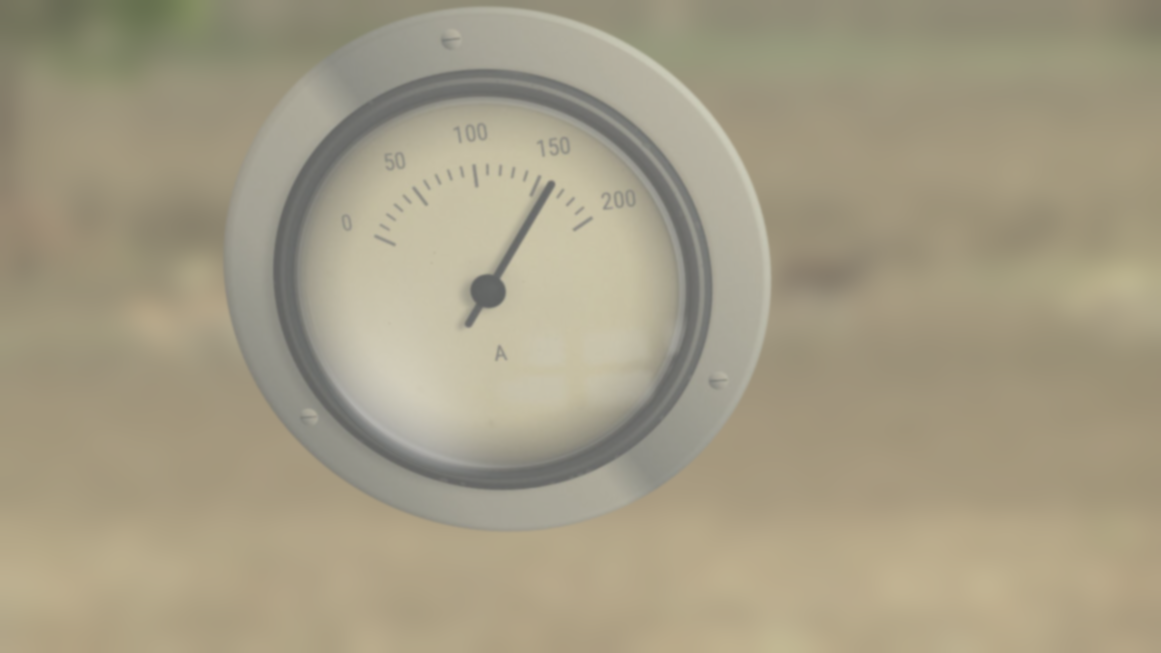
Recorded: 160 (A)
